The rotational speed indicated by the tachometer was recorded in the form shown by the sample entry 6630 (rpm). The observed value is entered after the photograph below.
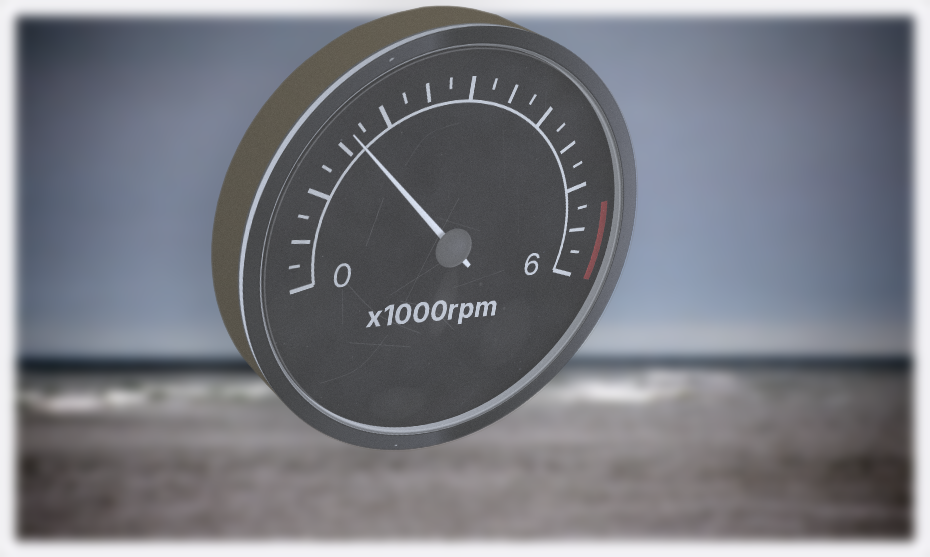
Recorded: 1625 (rpm)
